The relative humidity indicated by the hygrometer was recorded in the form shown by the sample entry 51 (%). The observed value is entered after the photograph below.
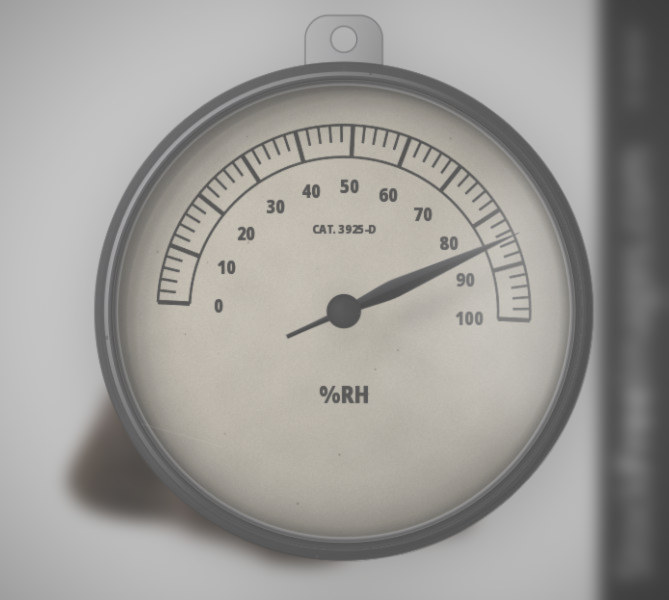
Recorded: 85 (%)
